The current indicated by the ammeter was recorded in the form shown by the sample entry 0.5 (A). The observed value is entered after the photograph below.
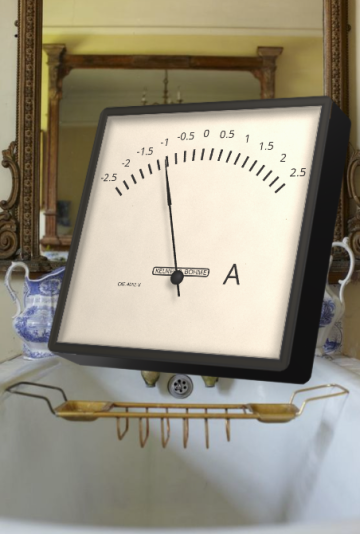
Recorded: -1 (A)
